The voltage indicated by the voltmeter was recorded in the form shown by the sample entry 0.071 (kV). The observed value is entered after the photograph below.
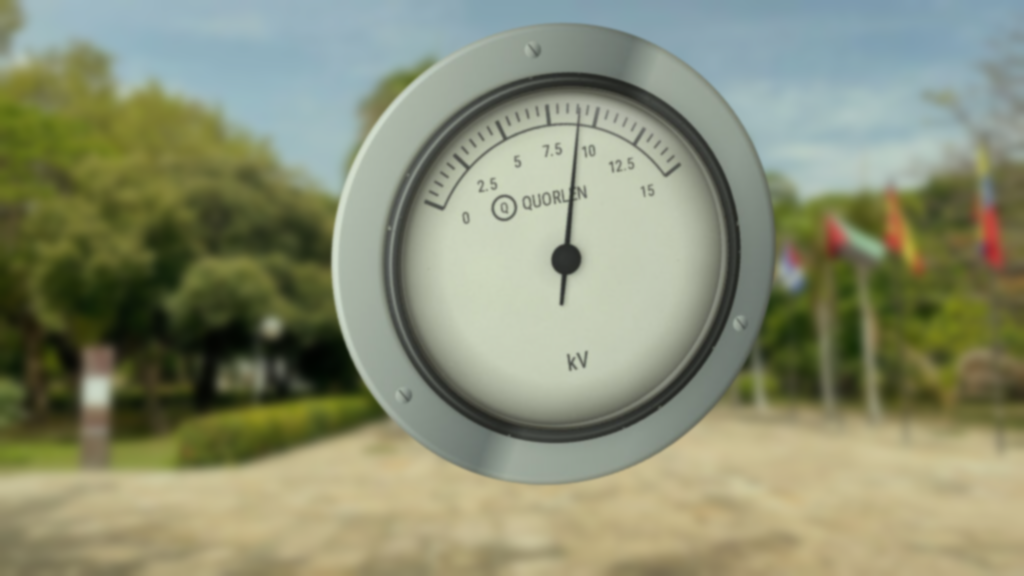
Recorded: 9 (kV)
